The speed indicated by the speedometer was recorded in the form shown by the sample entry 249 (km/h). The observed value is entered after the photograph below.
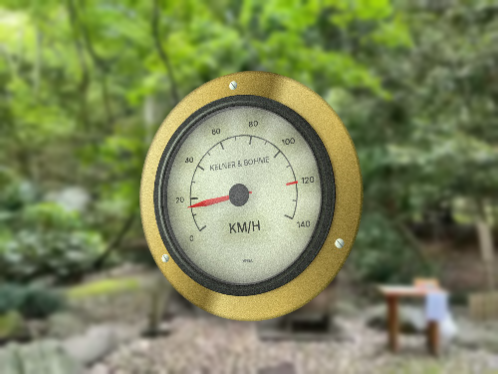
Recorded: 15 (km/h)
